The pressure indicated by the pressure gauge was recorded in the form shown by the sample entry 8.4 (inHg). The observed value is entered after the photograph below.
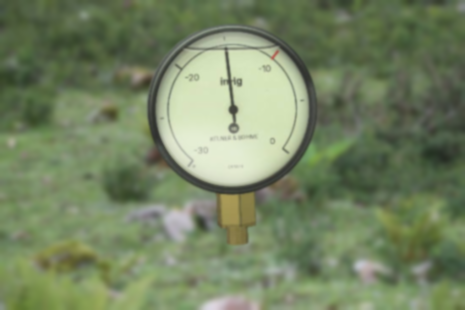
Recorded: -15 (inHg)
